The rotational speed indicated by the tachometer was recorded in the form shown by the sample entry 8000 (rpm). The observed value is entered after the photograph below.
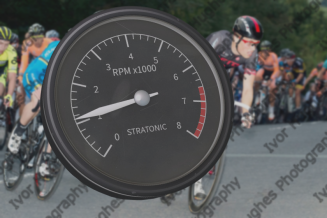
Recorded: 1100 (rpm)
